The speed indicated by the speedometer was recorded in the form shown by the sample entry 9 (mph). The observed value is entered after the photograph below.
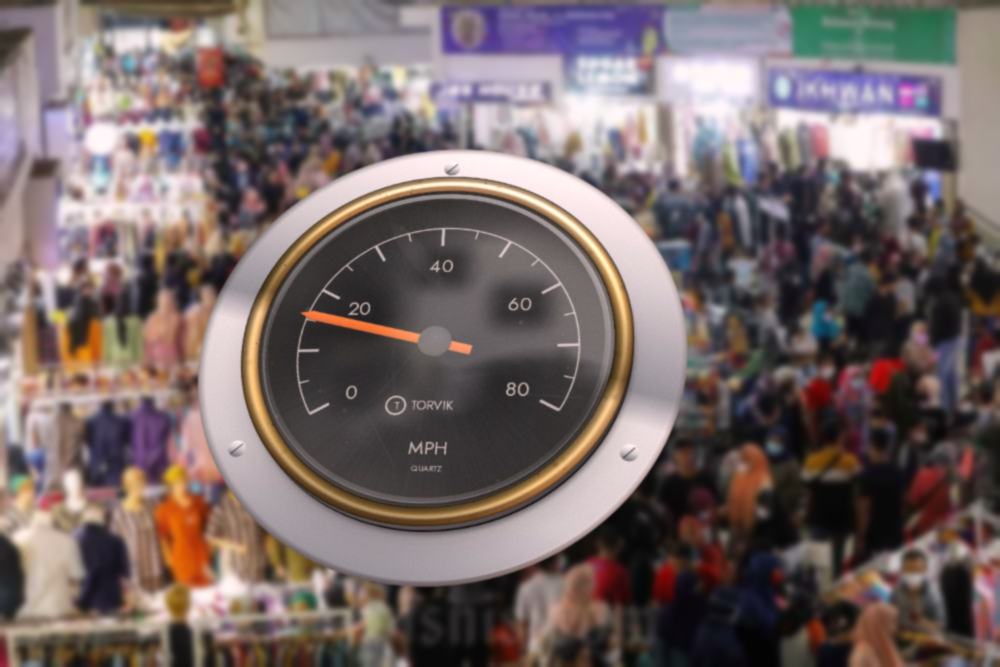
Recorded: 15 (mph)
